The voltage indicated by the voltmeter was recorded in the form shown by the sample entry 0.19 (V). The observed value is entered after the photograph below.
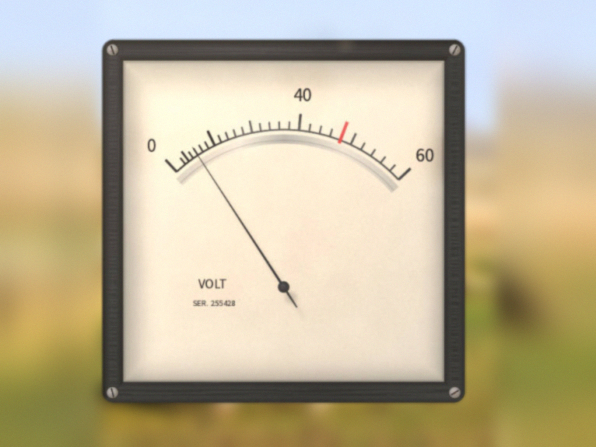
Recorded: 14 (V)
